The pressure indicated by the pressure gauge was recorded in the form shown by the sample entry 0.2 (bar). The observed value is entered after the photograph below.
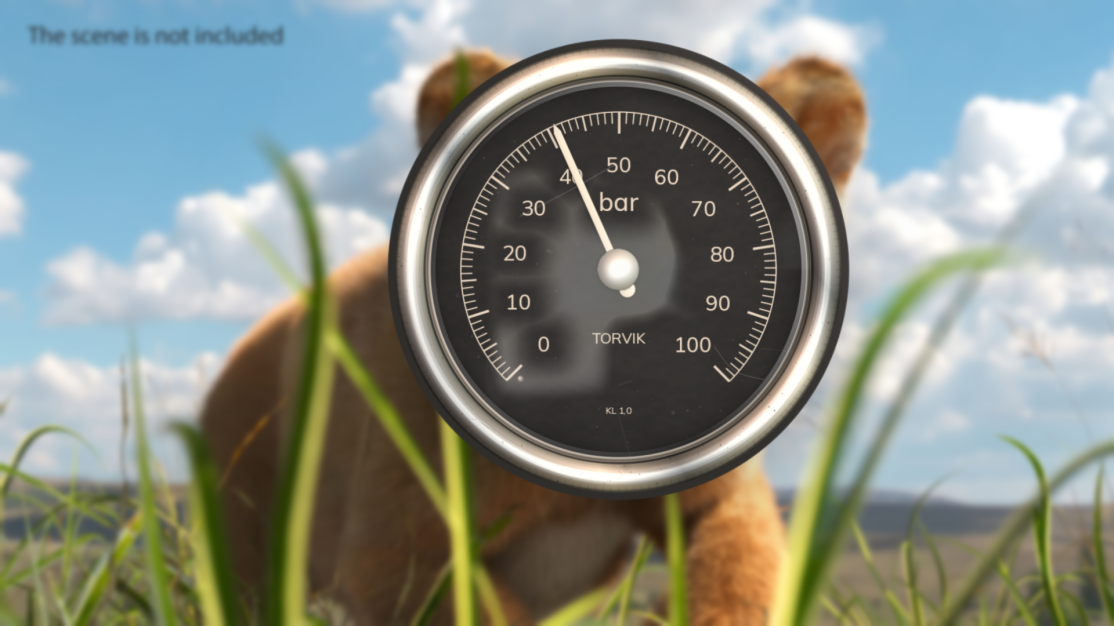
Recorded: 41 (bar)
